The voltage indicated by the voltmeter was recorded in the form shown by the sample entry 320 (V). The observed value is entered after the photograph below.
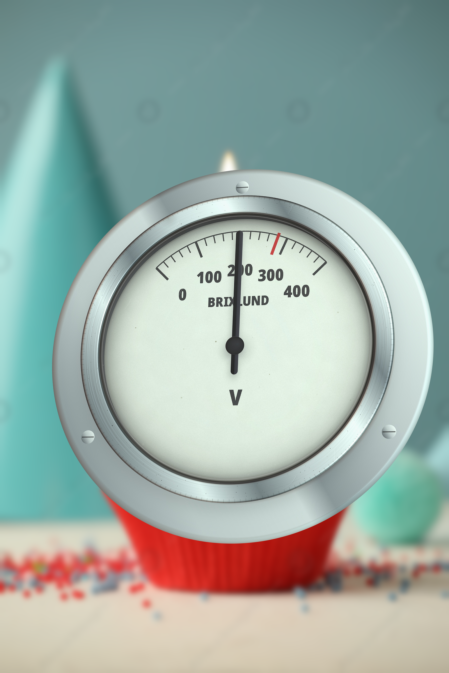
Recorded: 200 (V)
